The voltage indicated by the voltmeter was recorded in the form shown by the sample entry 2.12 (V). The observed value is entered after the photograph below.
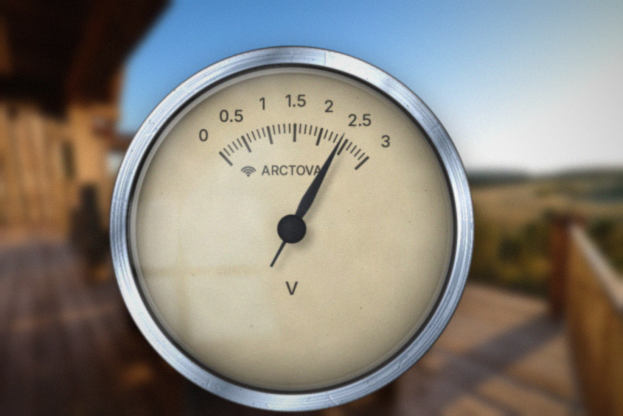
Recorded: 2.4 (V)
